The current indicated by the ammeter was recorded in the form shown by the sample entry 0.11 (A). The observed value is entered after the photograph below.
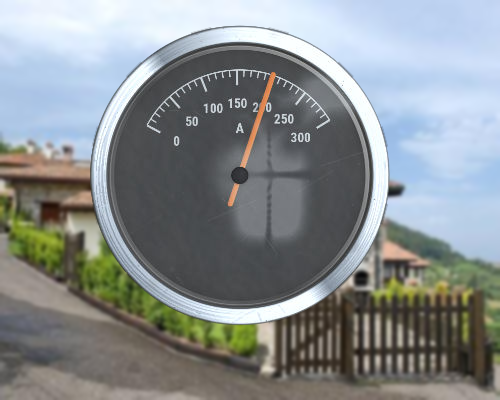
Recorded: 200 (A)
